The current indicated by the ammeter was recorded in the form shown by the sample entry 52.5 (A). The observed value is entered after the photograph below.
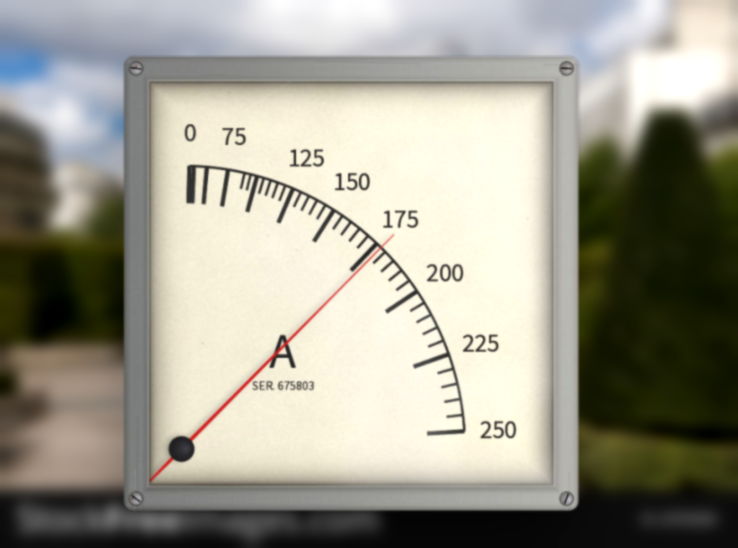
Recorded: 177.5 (A)
